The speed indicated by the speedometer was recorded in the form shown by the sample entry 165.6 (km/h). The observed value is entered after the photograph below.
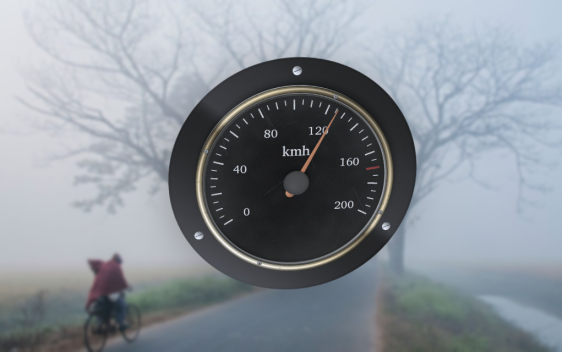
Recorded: 125 (km/h)
